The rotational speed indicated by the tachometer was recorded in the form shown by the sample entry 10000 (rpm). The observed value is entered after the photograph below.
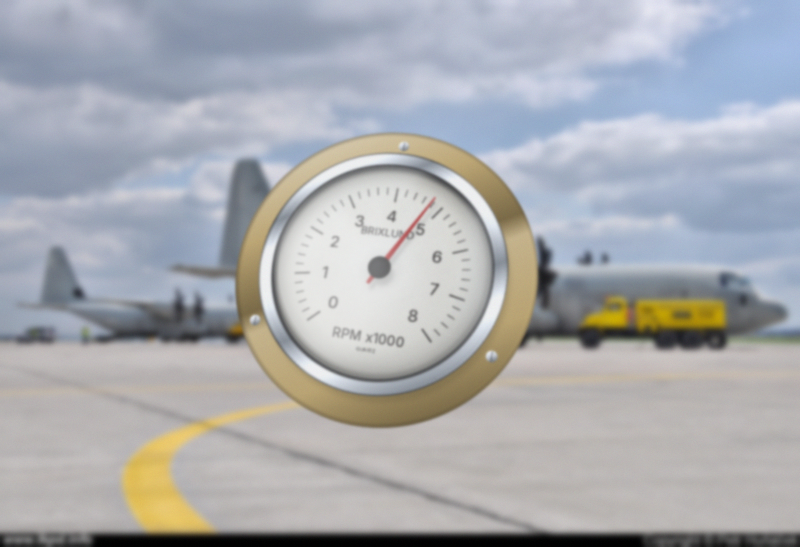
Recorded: 4800 (rpm)
